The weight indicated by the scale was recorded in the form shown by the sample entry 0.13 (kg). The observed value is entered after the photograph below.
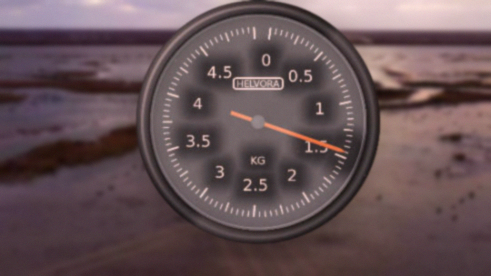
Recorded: 1.45 (kg)
